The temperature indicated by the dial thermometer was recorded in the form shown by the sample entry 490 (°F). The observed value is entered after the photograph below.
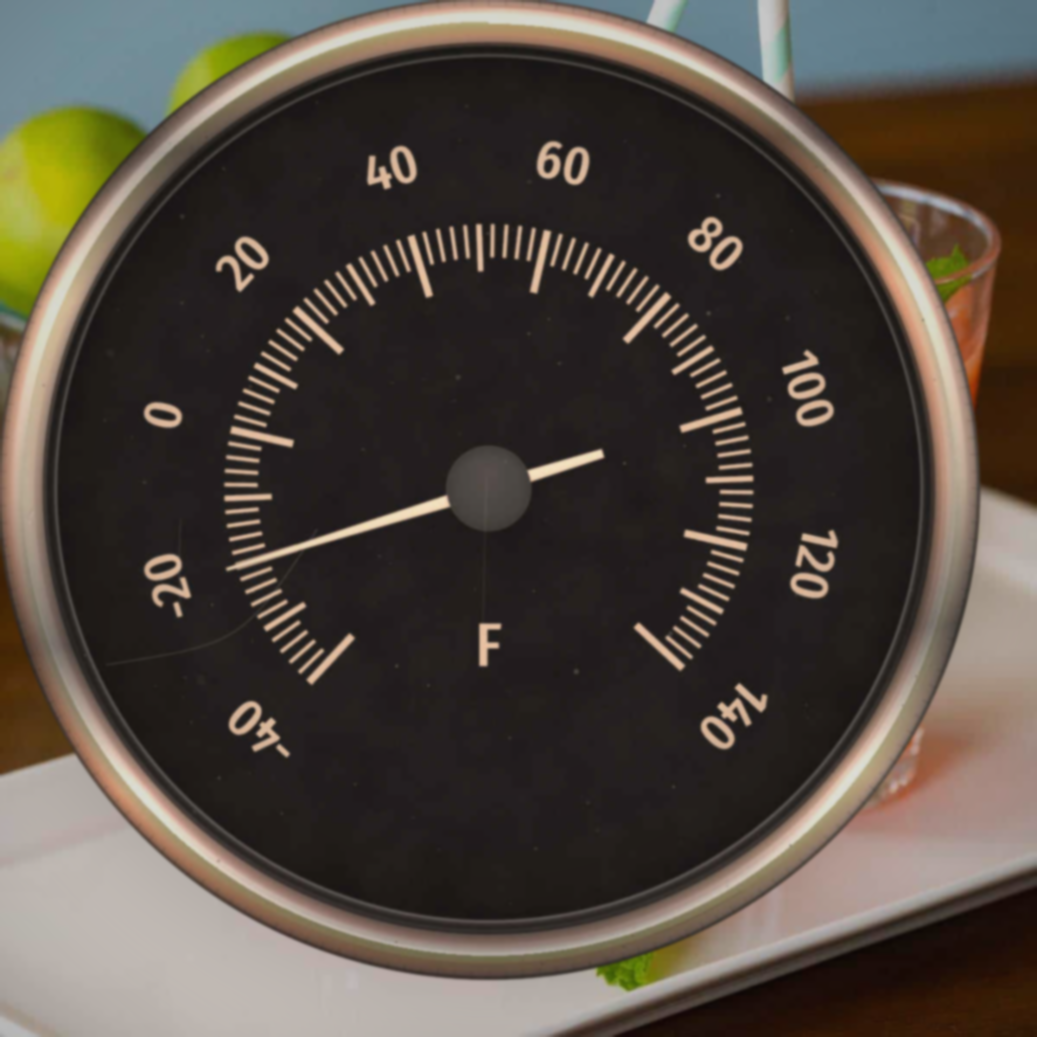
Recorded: -20 (°F)
